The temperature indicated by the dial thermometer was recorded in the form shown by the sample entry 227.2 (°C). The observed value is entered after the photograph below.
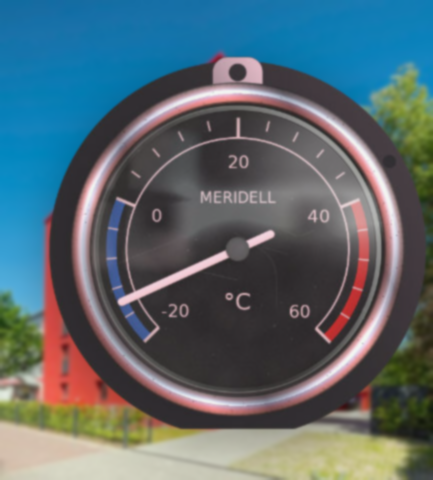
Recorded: -14 (°C)
